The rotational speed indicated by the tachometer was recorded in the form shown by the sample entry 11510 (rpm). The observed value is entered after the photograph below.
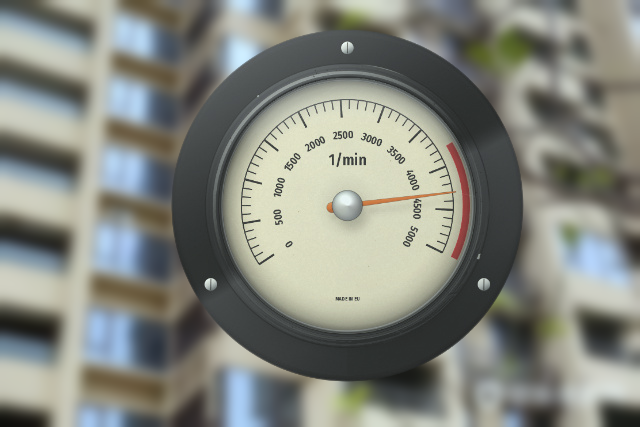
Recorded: 4300 (rpm)
